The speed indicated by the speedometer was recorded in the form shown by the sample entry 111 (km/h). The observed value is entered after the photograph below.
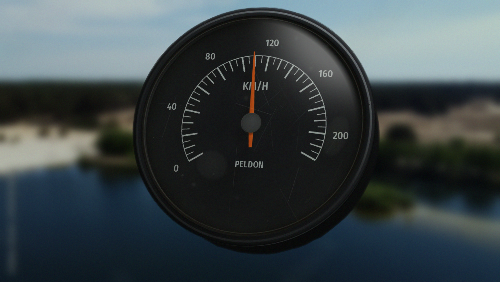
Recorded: 110 (km/h)
